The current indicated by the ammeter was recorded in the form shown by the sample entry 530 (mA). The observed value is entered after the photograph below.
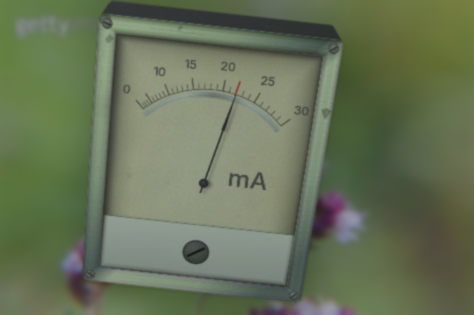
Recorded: 22 (mA)
